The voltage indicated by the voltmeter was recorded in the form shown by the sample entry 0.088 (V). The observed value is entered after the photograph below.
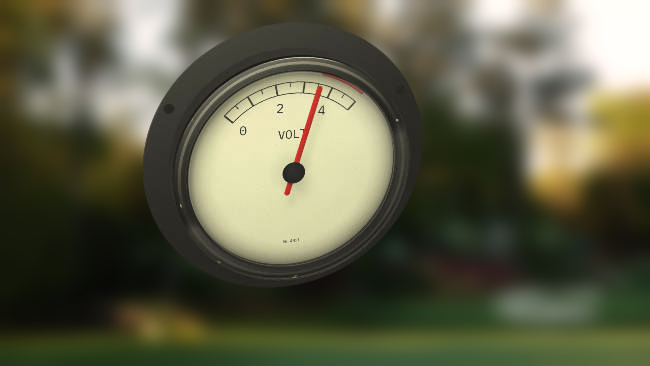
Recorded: 3.5 (V)
